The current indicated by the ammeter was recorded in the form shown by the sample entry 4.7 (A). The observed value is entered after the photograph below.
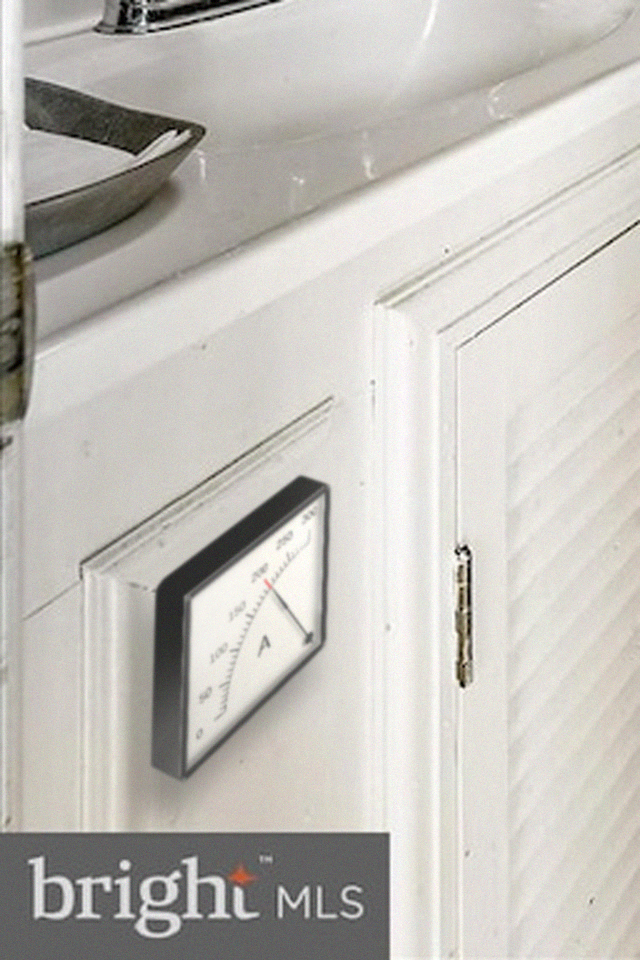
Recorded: 200 (A)
